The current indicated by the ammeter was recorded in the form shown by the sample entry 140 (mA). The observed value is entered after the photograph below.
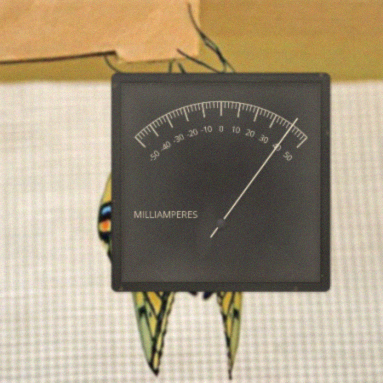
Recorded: 40 (mA)
